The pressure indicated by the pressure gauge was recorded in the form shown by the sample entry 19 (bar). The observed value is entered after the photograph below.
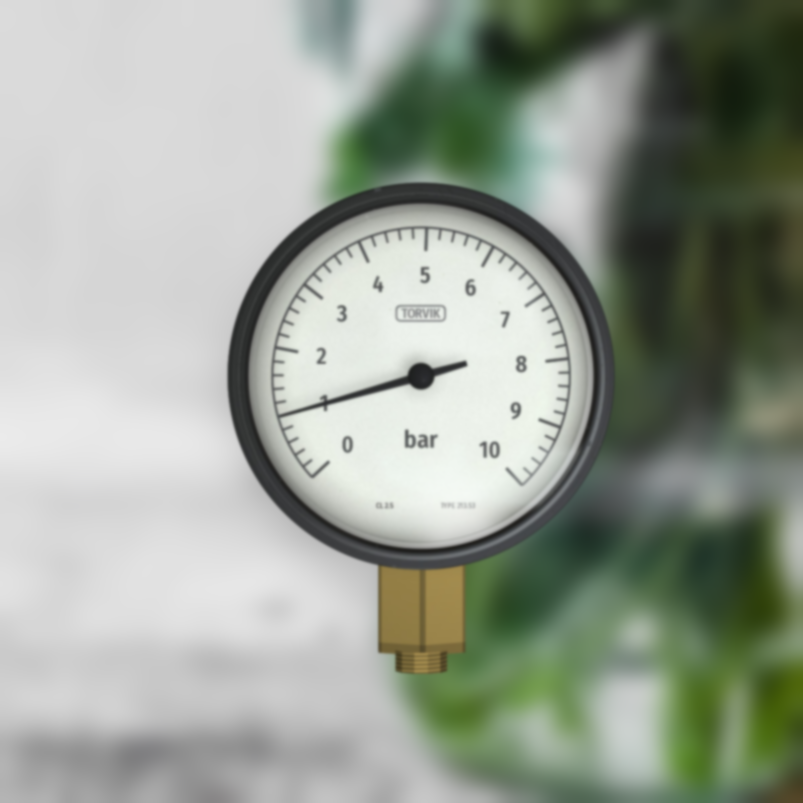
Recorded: 1 (bar)
